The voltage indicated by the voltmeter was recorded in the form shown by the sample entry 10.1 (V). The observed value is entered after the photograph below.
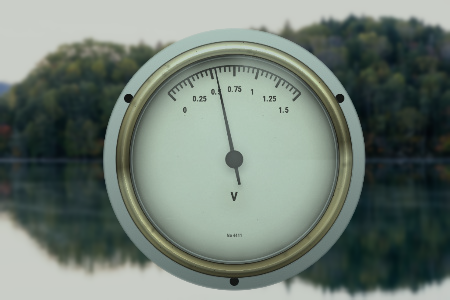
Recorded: 0.55 (V)
